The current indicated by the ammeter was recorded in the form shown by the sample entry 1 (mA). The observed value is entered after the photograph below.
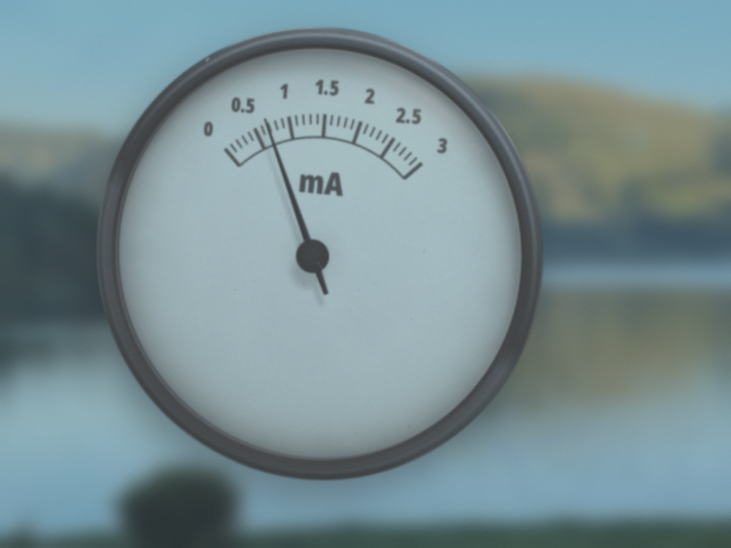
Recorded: 0.7 (mA)
